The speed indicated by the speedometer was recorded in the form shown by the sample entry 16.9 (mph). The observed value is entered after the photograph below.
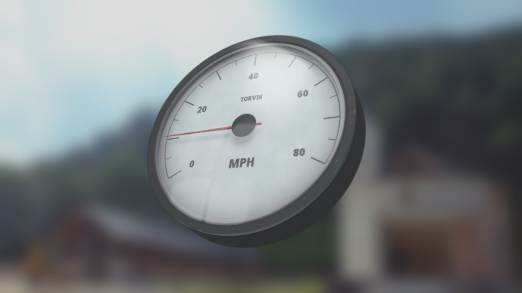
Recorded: 10 (mph)
